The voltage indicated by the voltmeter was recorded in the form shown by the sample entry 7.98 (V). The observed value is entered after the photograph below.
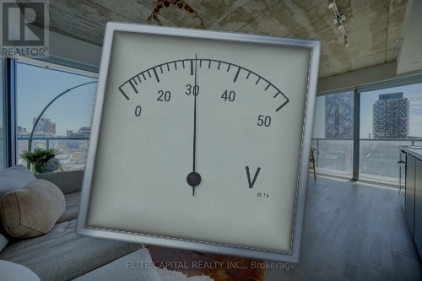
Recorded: 31 (V)
